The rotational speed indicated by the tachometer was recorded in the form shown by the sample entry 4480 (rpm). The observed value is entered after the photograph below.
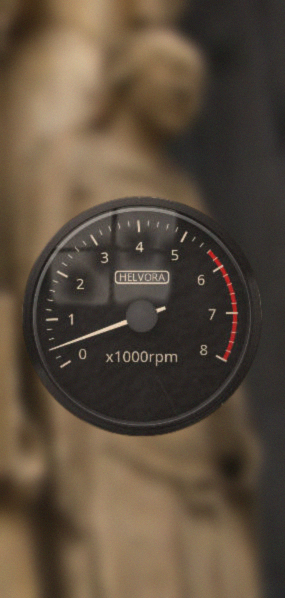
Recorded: 400 (rpm)
